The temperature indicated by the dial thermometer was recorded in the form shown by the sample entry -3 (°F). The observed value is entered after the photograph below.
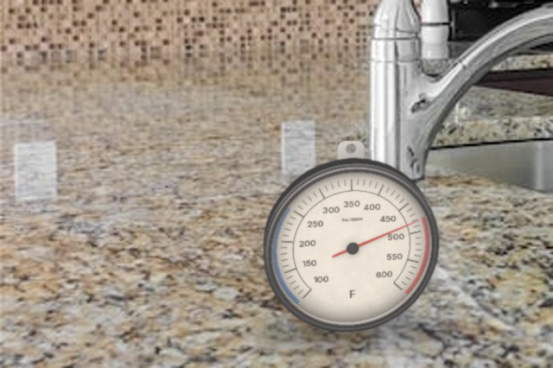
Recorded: 480 (°F)
